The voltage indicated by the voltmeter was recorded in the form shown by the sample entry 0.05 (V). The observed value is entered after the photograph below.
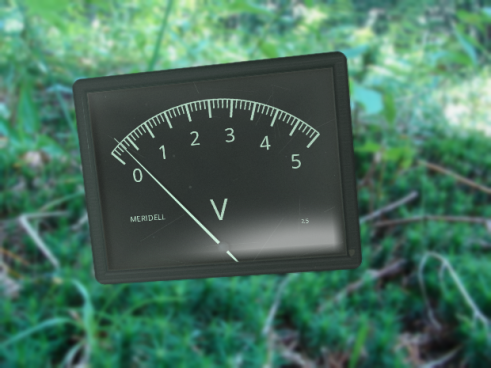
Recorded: 0.3 (V)
